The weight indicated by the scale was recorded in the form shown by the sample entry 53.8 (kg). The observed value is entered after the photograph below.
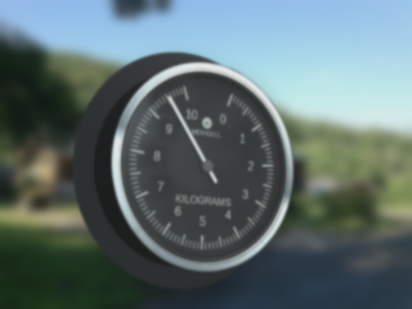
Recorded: 9.5 (kg)
